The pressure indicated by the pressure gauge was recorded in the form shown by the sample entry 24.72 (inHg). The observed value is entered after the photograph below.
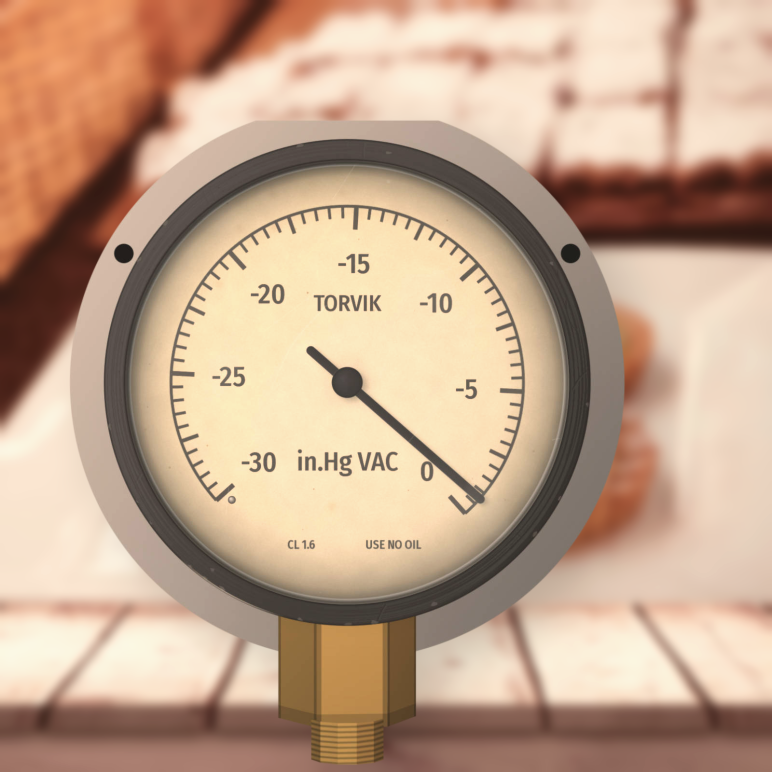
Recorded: -0.75 (inHg)
